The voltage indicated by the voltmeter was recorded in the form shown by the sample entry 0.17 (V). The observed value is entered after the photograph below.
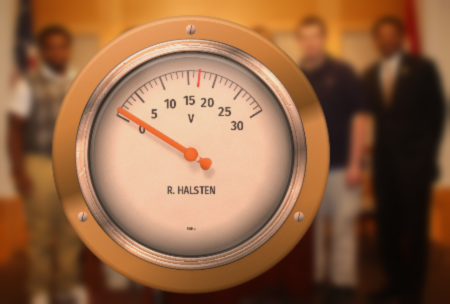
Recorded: 1 (V)
